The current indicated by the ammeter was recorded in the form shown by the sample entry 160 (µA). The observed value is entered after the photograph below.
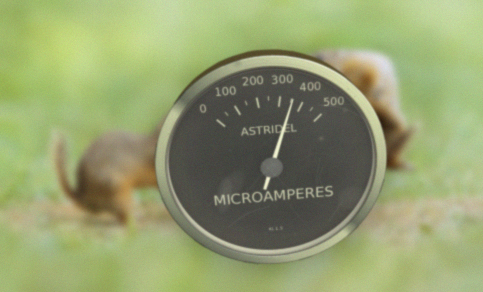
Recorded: 350 (µA)
